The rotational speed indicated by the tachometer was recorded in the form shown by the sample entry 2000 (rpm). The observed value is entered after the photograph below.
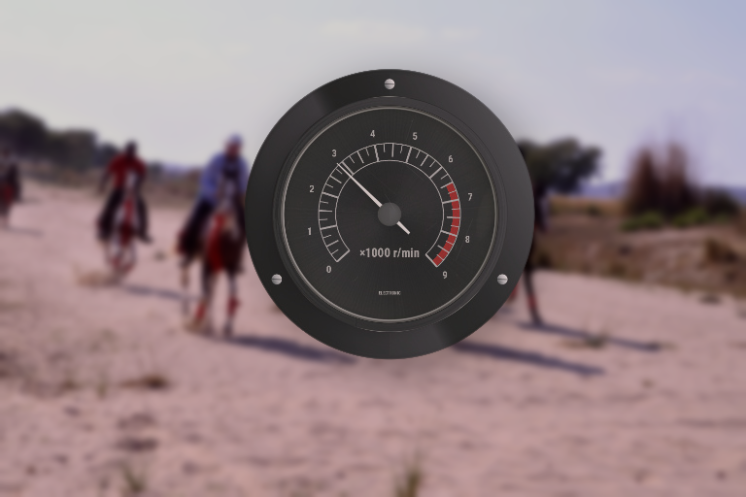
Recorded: 2875 (rpm)
